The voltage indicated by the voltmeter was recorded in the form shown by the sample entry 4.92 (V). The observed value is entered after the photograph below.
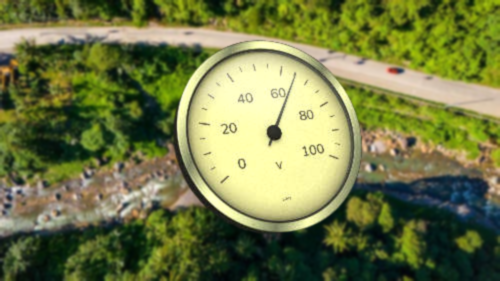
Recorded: 65 (V)
